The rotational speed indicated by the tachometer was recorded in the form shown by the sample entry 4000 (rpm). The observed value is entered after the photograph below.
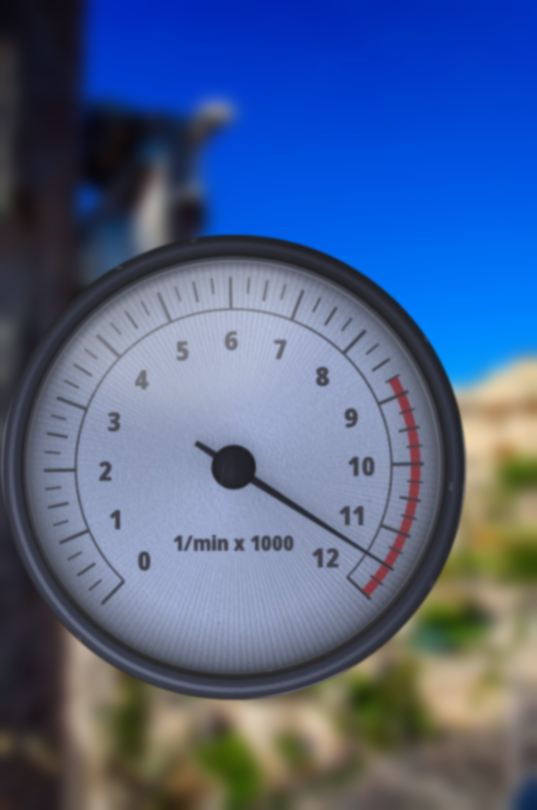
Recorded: 11500 (rpm)
